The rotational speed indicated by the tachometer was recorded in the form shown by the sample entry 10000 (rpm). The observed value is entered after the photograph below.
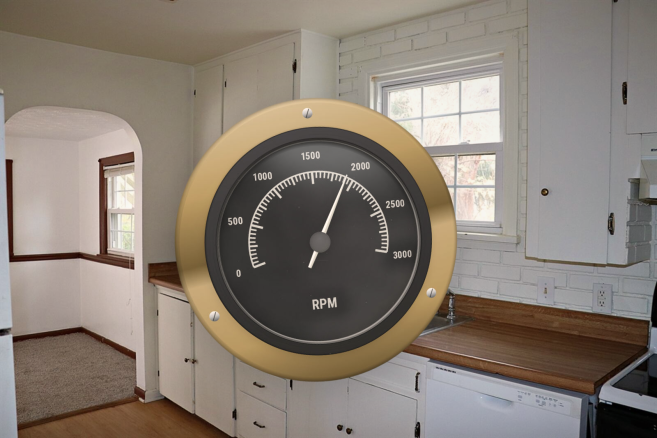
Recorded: 1900 (rpm)
